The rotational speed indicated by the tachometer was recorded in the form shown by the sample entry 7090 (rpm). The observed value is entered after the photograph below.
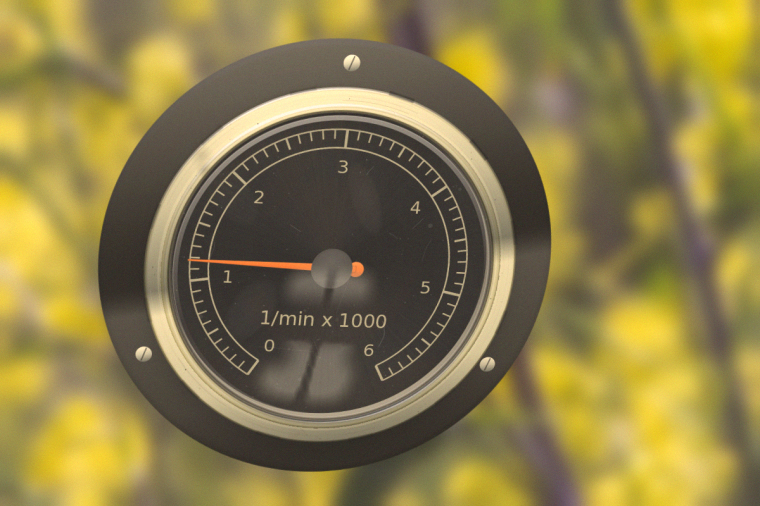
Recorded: 1200 (rpm)
